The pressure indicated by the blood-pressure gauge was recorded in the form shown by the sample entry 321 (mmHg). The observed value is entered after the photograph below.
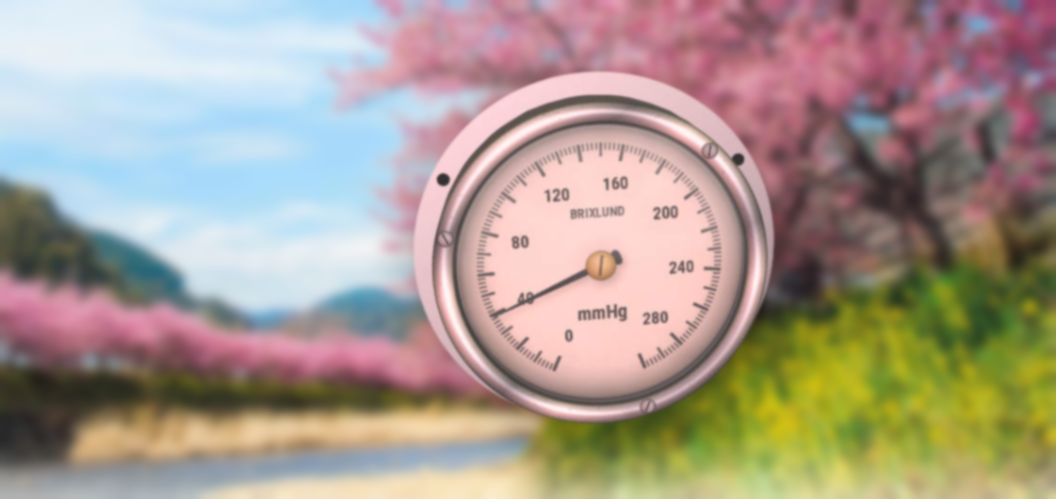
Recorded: 40 (mmHg)
